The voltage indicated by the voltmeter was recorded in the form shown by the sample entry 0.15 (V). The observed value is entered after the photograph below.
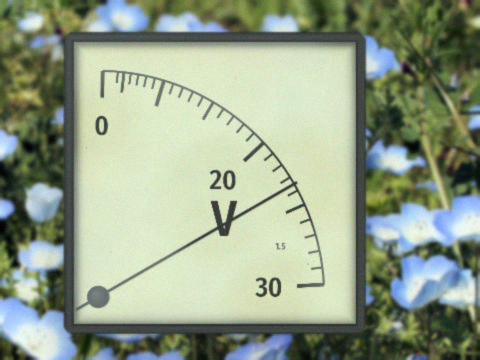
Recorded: 23.5 (V)
